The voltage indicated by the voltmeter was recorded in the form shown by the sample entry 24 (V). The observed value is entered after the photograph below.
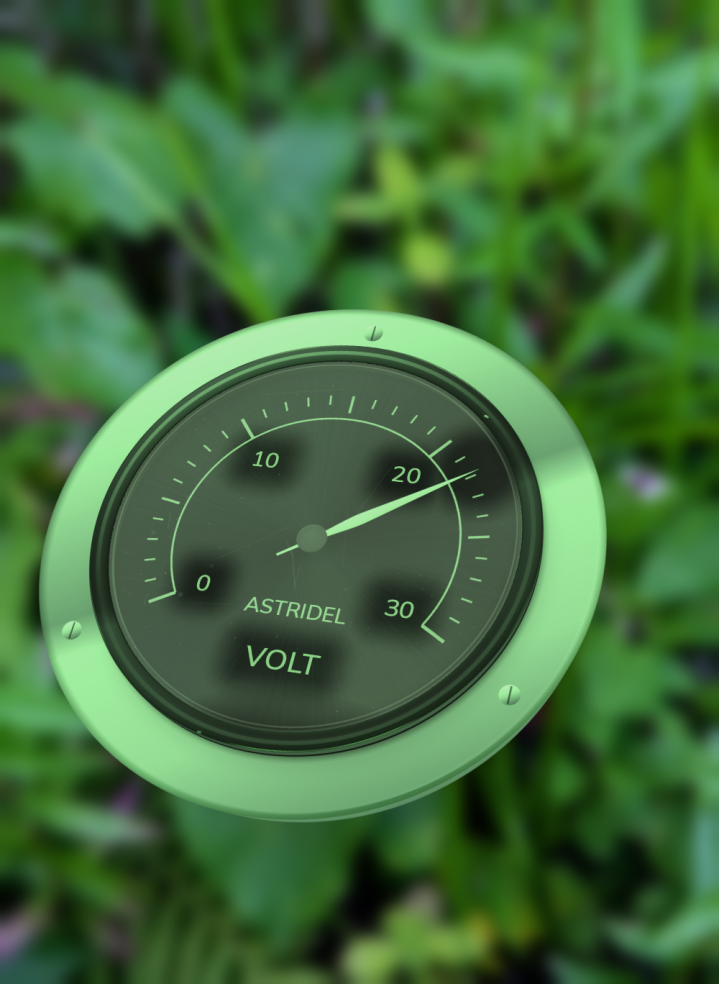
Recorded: 22 (V)
